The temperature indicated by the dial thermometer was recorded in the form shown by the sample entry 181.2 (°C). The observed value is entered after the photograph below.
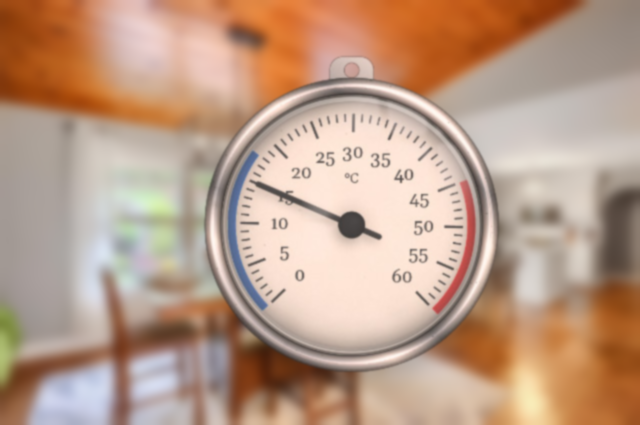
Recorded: 15 (°C)
